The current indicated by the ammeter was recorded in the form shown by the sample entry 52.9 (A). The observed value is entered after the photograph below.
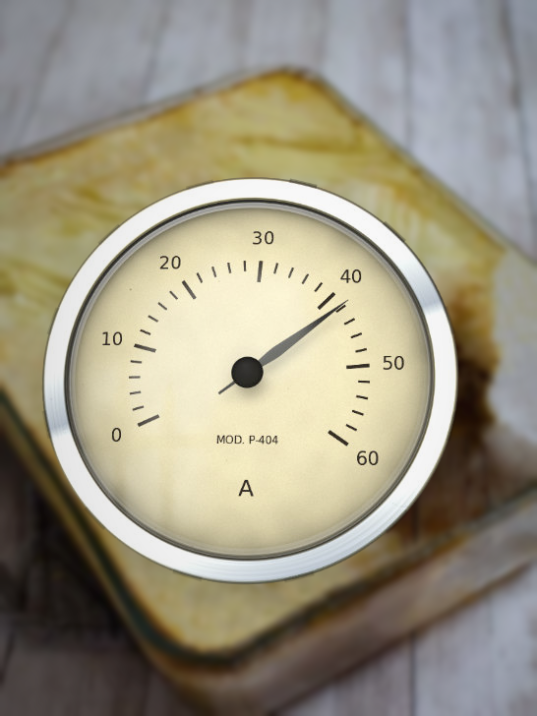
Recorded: 42 (A)
